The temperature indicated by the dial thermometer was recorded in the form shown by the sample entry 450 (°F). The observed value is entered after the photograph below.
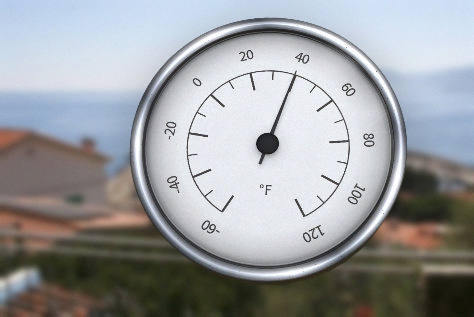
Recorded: 40 (°F)
